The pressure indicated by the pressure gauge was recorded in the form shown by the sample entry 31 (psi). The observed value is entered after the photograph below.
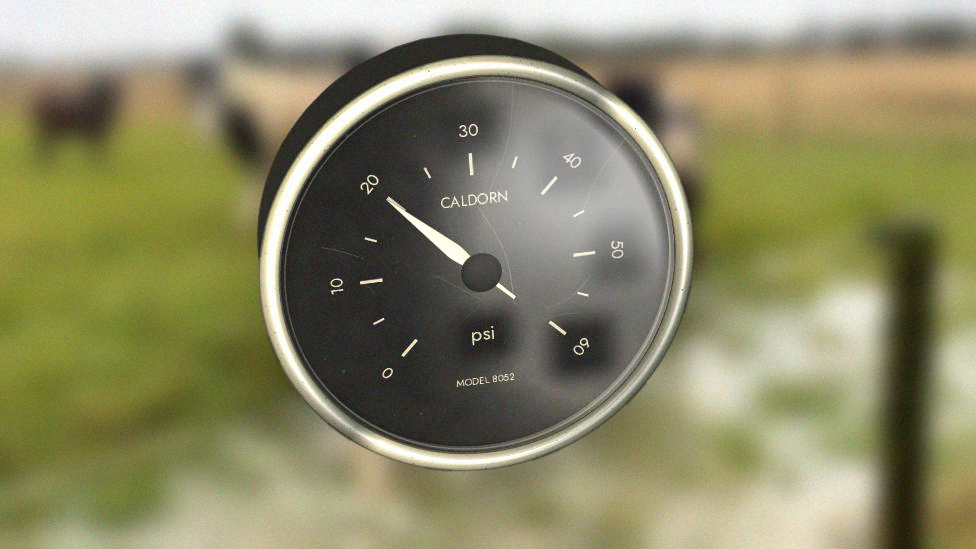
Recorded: 20 (psi)
